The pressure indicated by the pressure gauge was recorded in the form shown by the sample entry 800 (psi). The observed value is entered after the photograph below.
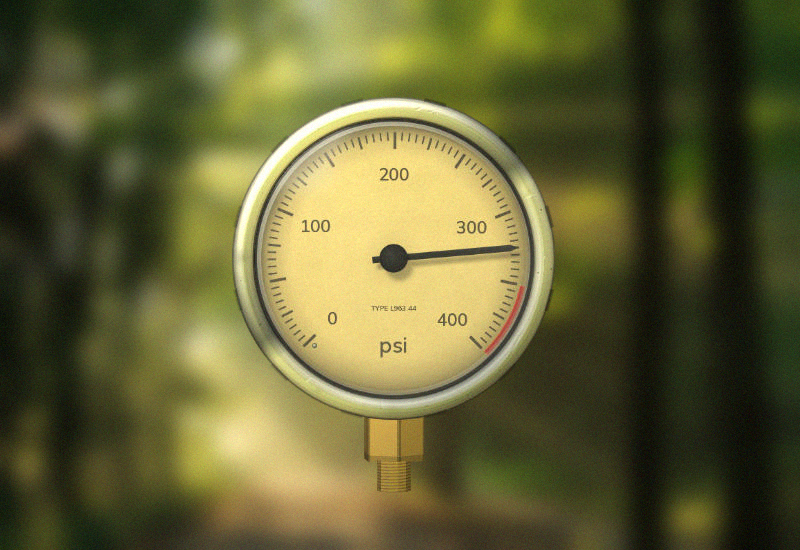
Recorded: 325 (psi)
